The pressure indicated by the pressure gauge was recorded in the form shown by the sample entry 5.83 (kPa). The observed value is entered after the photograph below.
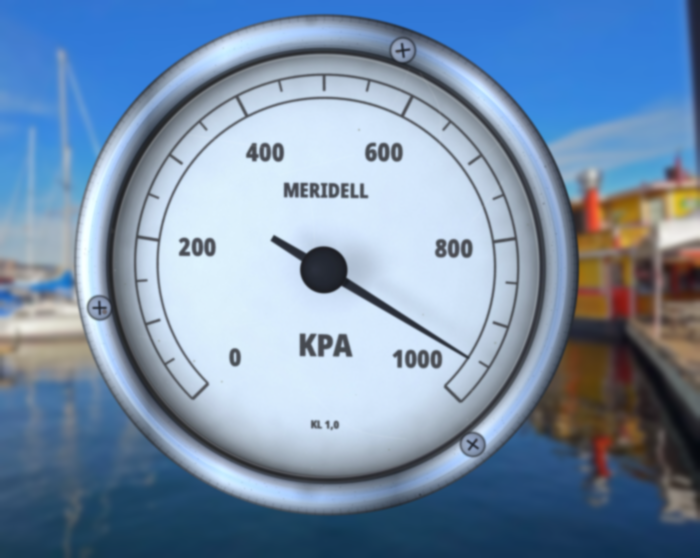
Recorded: 950 (kPa)
